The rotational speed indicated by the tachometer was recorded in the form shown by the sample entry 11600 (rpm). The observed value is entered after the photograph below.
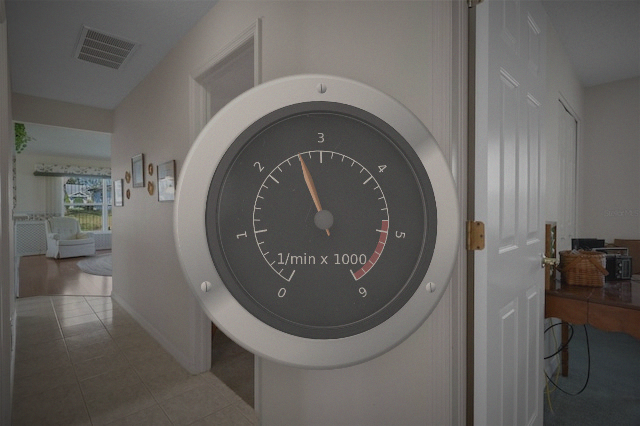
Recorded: 2600 (rpm)
